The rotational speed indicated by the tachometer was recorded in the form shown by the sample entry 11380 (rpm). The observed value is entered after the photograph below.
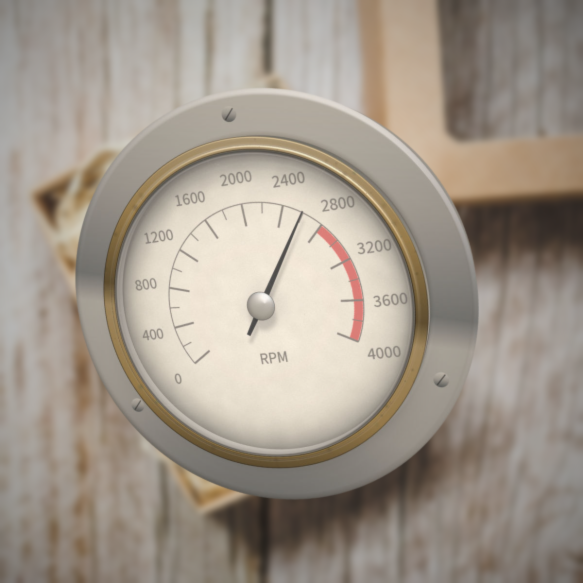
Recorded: 2600 (rpm)
